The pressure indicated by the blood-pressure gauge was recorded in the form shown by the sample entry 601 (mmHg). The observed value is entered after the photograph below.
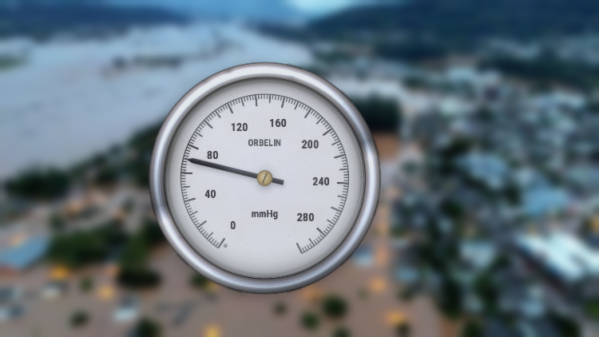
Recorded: 70 (mmHg)
